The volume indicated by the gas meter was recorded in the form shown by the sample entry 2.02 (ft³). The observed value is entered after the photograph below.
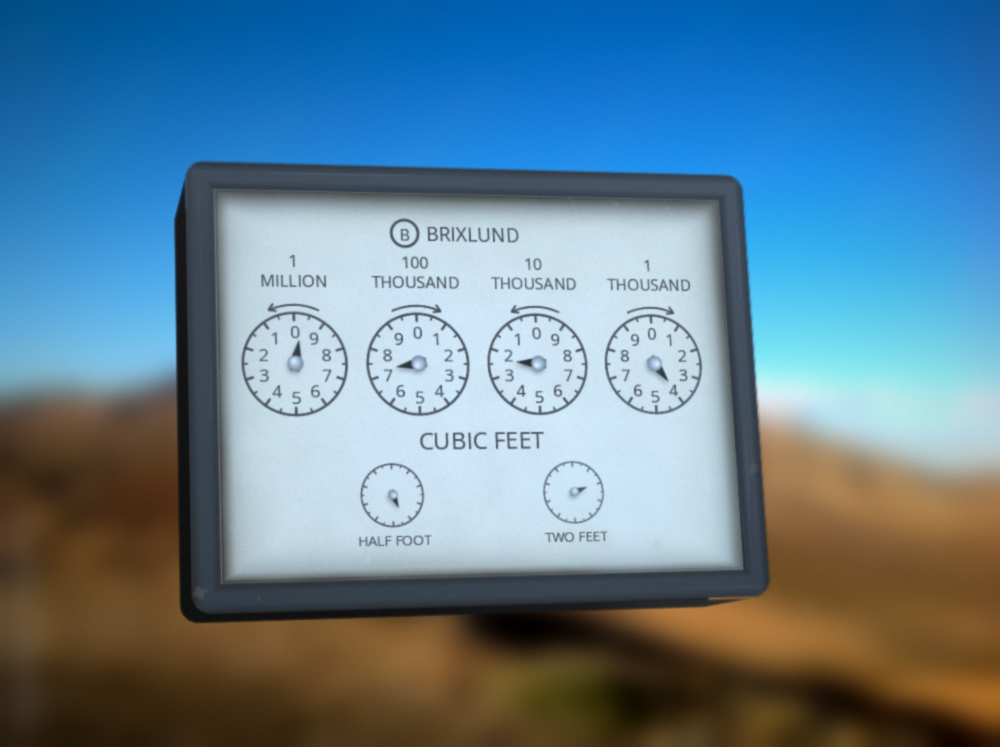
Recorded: 972400 (ft³)
